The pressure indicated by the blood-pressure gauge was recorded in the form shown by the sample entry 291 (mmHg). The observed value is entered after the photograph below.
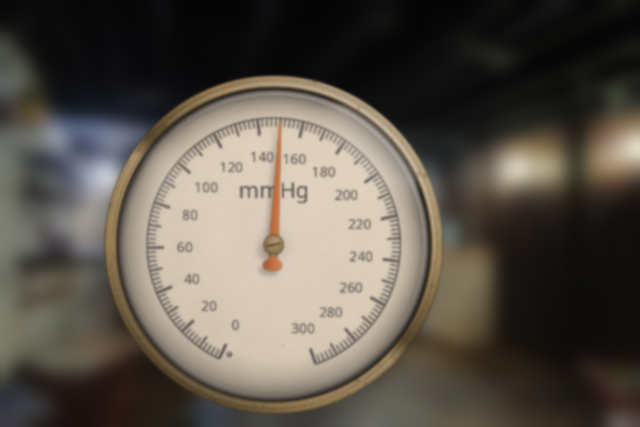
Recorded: 150 (mmHg)
